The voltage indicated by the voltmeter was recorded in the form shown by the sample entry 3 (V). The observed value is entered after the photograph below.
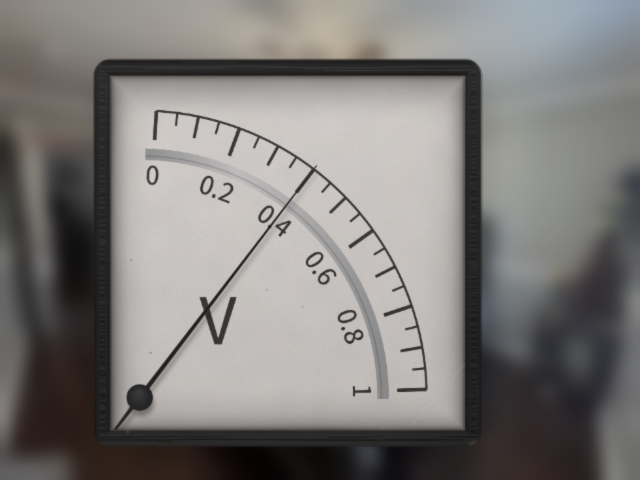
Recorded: 0.4 (V)
